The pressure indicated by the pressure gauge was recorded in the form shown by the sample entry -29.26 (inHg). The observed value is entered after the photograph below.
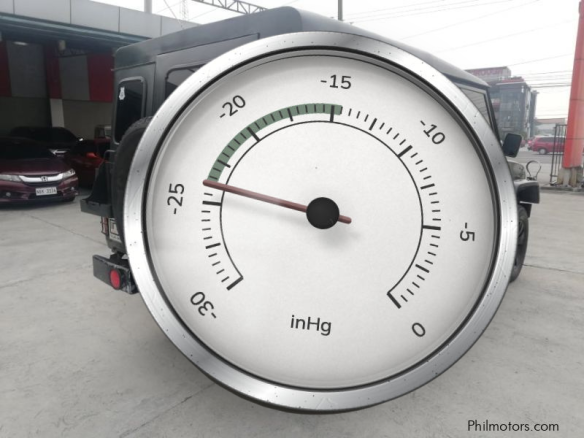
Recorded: -24 (inHg)
